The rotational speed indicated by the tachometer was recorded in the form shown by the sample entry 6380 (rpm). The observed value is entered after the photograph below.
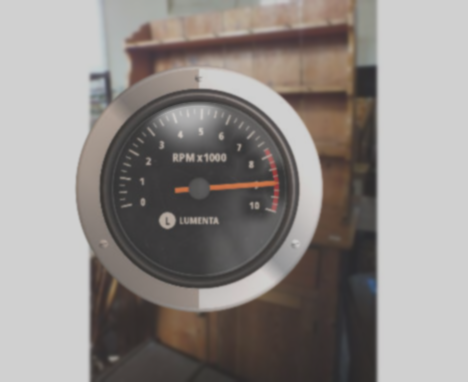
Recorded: 9000 (rpm)
